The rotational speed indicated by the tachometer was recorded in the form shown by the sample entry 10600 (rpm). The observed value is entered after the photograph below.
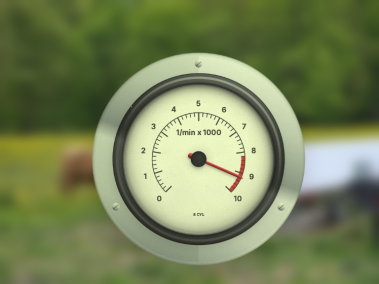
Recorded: 9200 (rpm)
